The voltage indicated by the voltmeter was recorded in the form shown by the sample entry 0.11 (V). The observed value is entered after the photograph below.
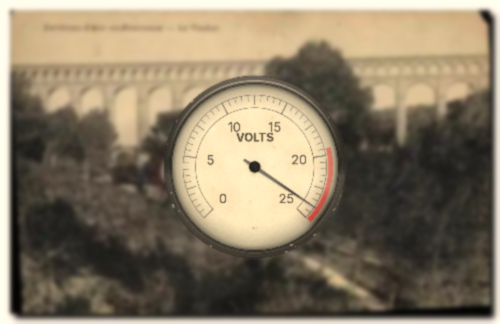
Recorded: 24 (V)
